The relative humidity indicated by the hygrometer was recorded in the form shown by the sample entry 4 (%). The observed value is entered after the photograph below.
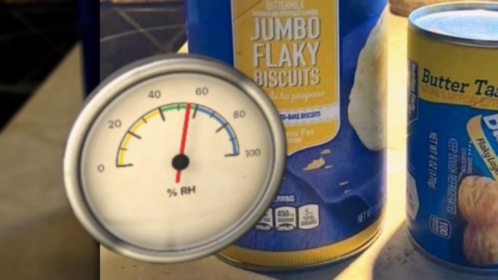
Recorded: 55 (%)
